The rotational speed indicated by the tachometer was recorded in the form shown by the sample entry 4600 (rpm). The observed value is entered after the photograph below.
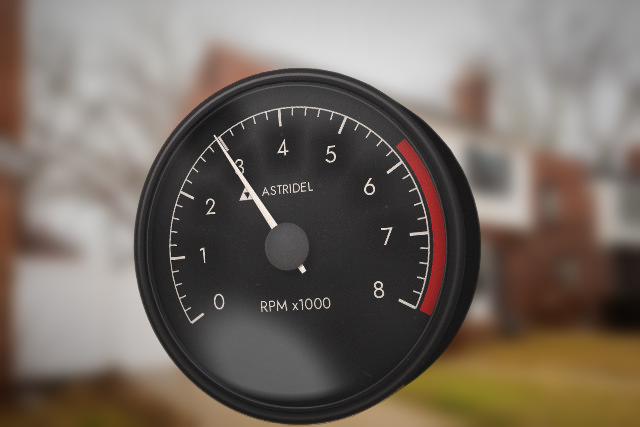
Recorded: 3000 (rpm)
